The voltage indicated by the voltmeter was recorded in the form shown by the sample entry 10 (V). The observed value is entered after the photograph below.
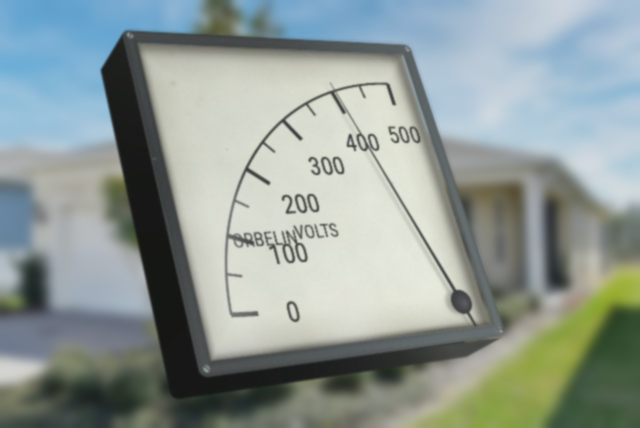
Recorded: 400 (V)
